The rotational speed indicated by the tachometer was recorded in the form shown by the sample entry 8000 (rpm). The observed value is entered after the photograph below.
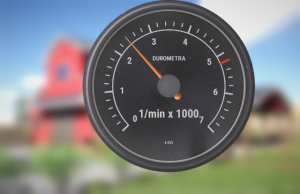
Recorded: 2400 (rpm)
